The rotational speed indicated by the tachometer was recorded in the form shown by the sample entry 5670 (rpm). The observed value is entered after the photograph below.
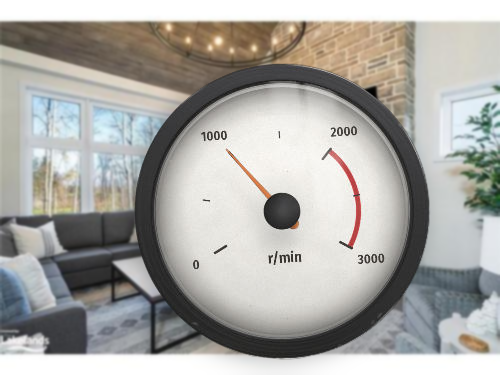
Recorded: 1000 (rpm)
